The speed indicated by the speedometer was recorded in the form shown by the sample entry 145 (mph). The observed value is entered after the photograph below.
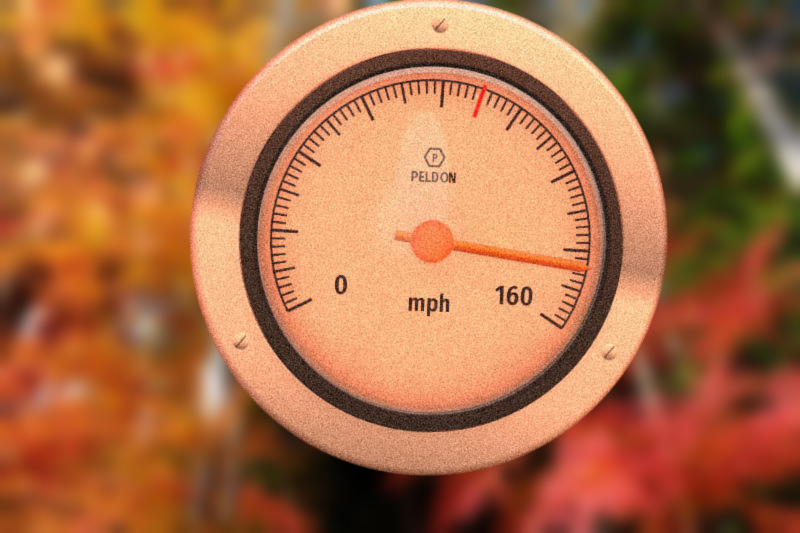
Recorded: 144 (mph)
